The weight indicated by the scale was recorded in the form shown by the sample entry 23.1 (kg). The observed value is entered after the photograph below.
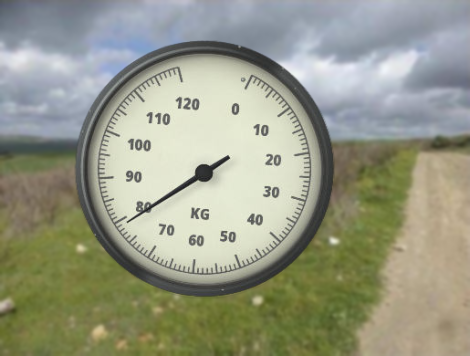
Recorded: 79 (kg)
